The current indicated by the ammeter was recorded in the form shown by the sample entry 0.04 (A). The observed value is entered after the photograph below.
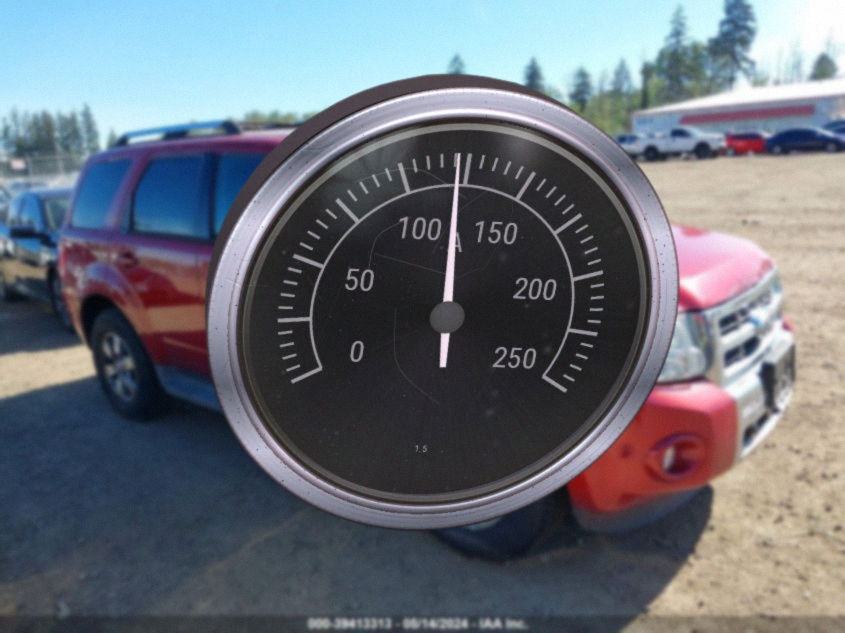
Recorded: 120 (A)
